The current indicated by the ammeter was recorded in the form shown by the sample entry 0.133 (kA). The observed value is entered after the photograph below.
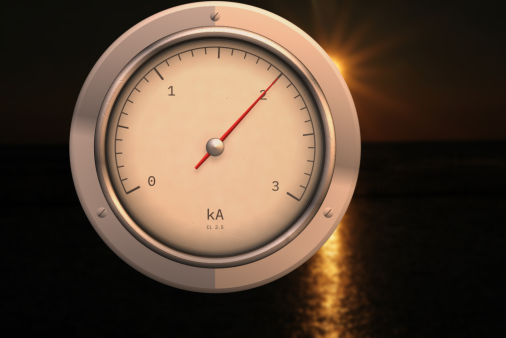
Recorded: 2 (kA)
